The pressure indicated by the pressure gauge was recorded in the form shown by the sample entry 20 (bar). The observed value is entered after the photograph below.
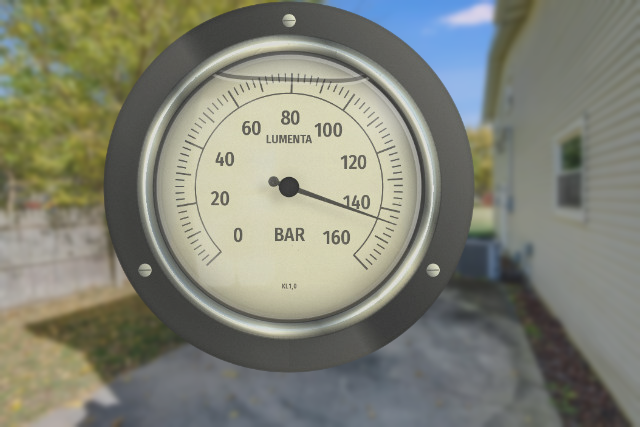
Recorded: 144 (bar)
